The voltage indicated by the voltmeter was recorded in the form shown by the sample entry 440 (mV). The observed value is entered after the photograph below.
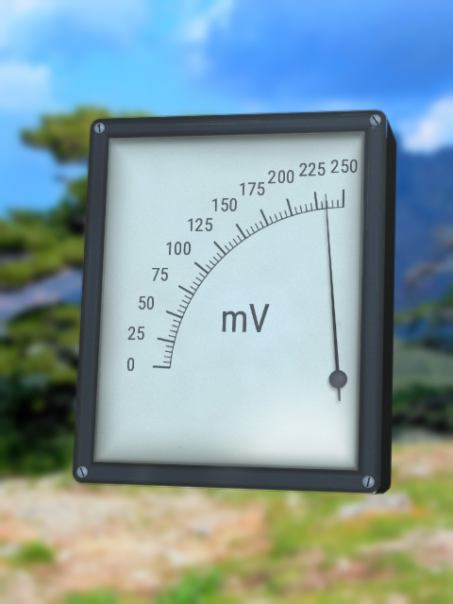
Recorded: 235 (mV)
